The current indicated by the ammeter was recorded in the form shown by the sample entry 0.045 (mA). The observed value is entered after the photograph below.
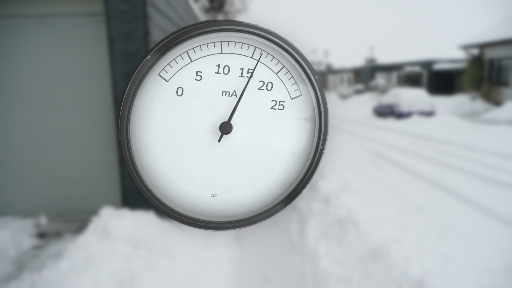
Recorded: 16 (mA)
